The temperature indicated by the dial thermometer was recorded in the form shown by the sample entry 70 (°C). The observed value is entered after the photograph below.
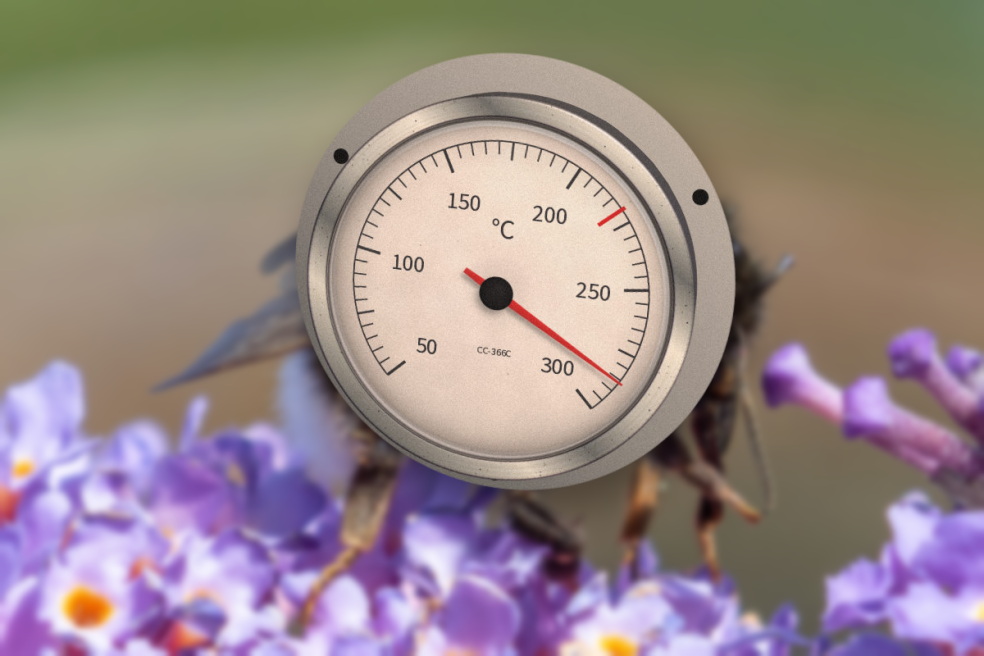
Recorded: 285 (°C)
